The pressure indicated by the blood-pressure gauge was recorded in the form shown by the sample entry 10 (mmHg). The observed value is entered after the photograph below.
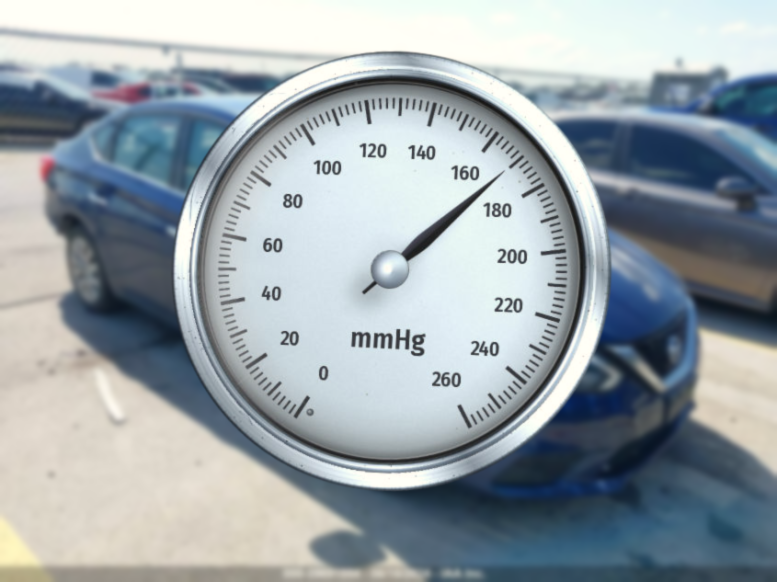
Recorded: 170 (mmHg)
